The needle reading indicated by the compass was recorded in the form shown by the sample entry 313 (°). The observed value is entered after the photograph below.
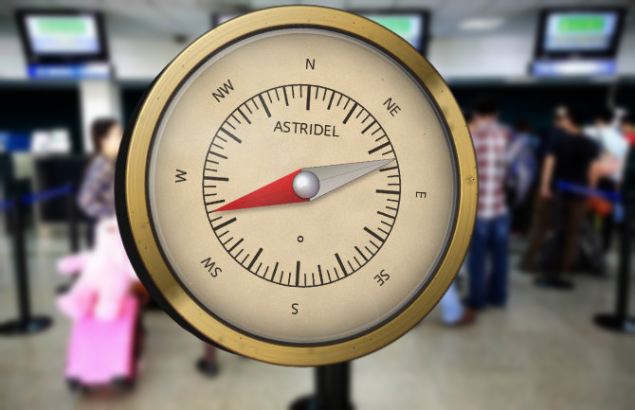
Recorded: 250 (°)
